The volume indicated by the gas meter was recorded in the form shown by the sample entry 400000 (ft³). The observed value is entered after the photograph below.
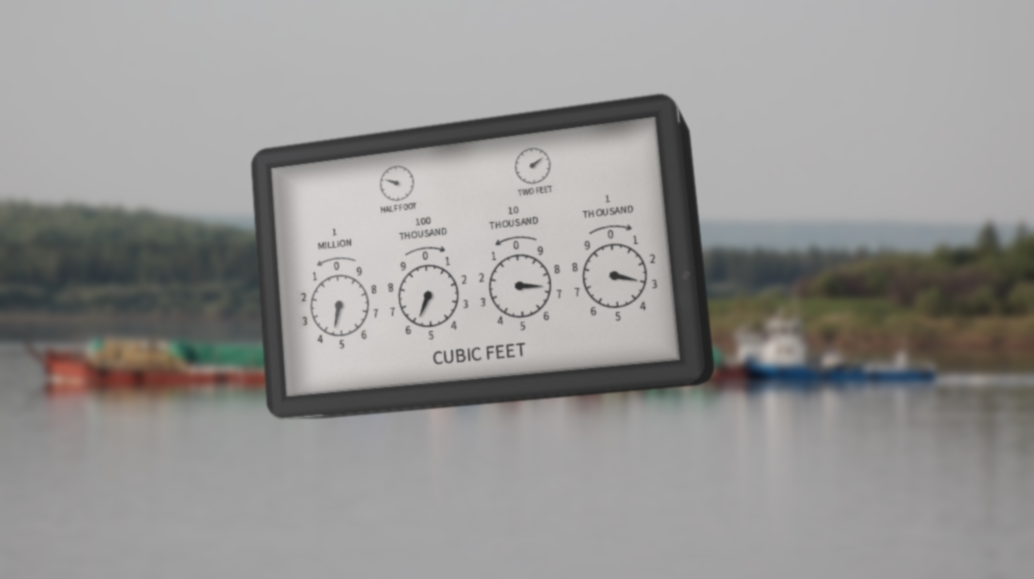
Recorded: 457300 (ft³)
